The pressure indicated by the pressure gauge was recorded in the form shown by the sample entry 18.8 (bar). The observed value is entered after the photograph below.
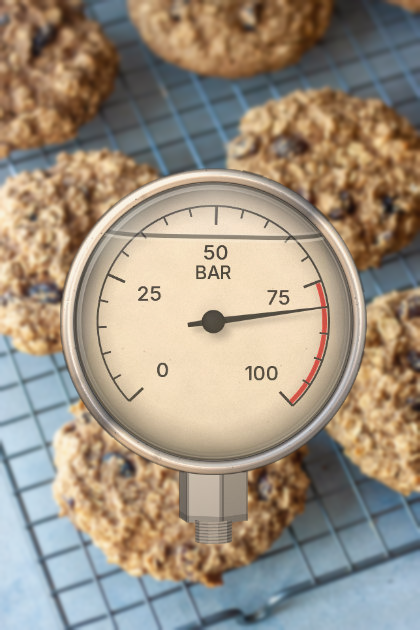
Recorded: 80 (bar)
